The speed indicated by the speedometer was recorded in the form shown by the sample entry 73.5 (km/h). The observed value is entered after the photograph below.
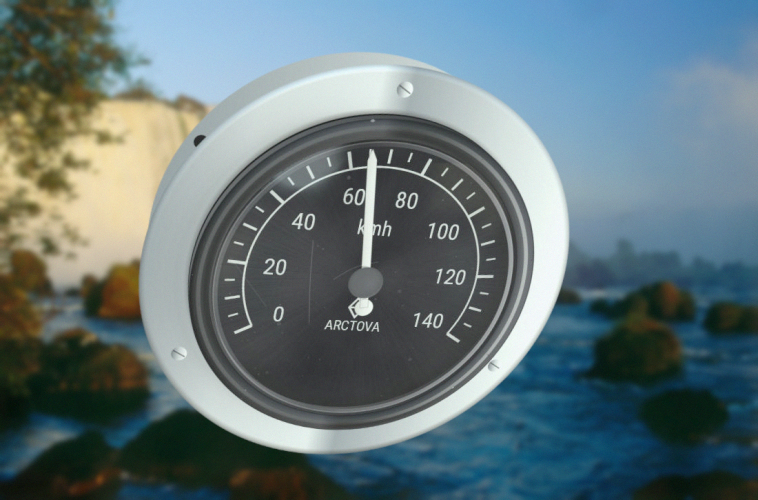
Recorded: 65 (km/h)
